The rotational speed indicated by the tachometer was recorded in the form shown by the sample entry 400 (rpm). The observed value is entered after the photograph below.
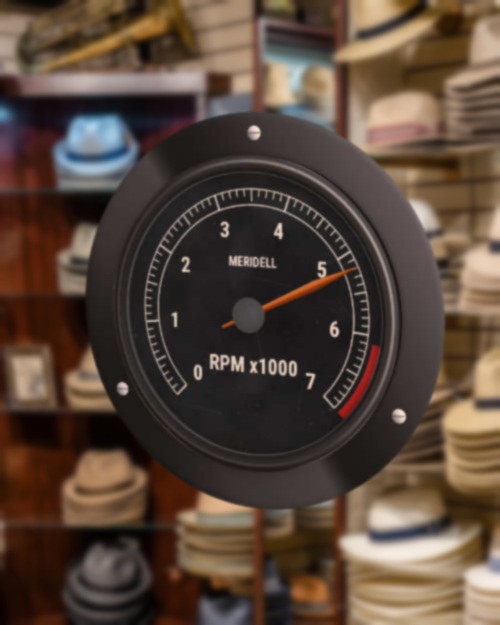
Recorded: 5200 (rpm)
